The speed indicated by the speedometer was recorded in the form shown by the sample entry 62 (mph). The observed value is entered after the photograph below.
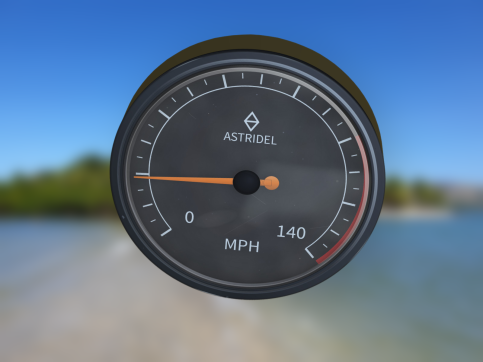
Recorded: 20 (mph)
